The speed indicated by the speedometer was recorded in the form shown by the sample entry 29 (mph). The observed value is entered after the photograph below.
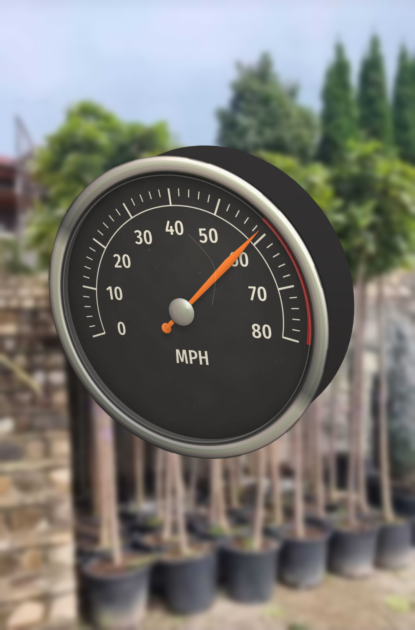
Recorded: 59 (mph)
